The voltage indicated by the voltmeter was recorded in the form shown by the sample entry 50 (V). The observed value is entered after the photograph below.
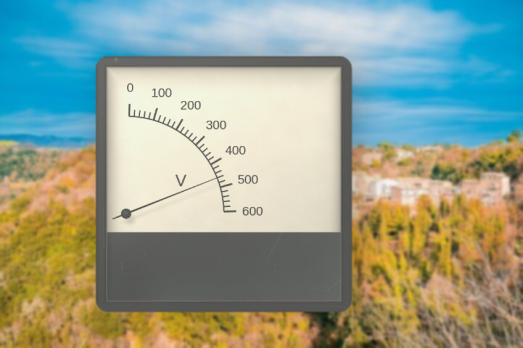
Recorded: 460 (V)
